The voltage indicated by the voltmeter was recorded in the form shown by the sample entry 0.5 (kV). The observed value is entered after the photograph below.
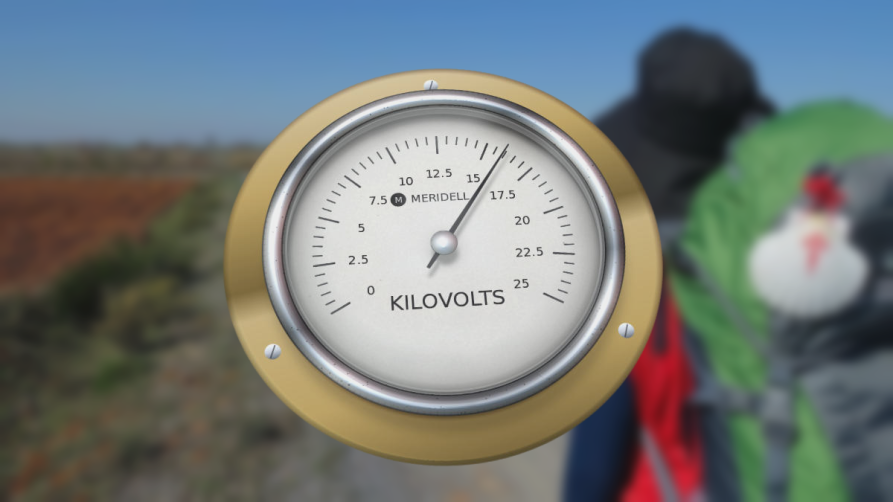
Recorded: 16 (kV)
